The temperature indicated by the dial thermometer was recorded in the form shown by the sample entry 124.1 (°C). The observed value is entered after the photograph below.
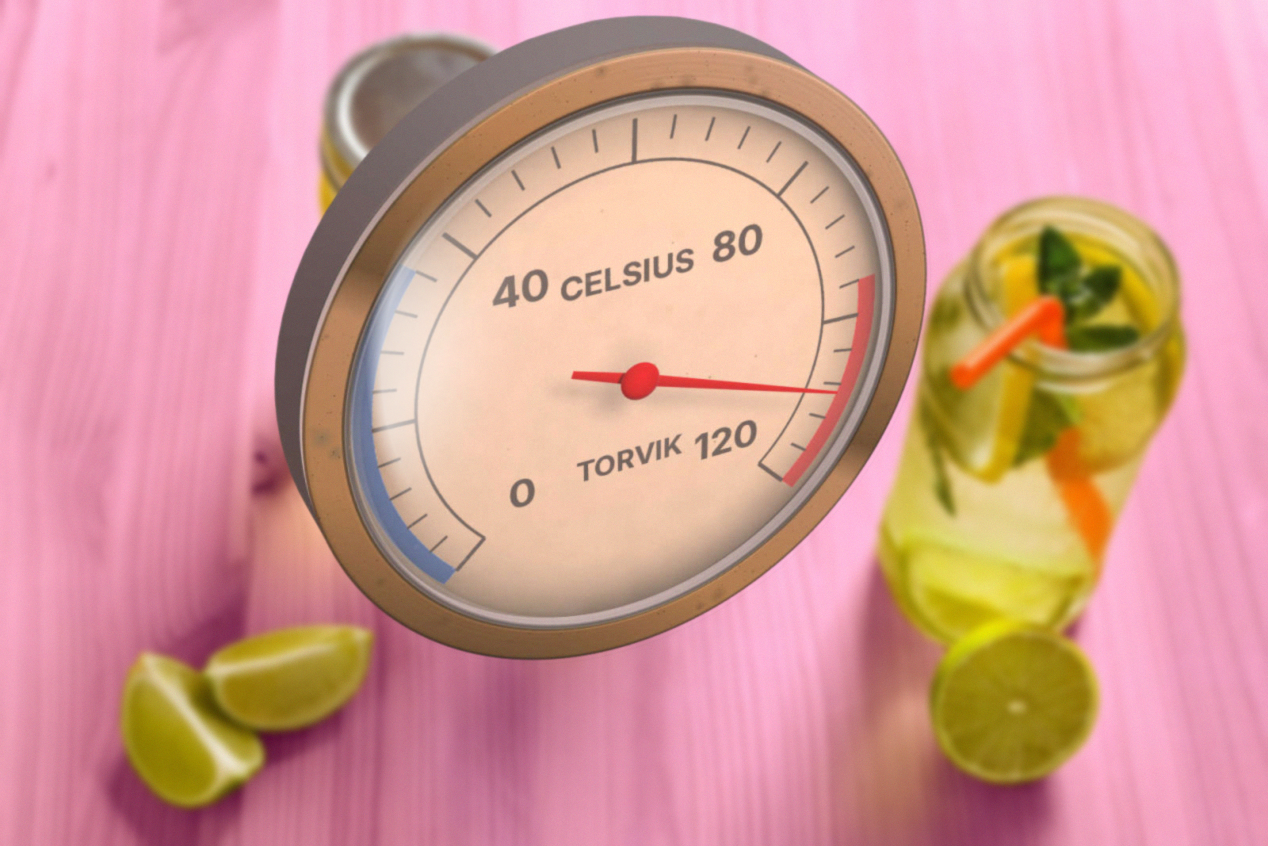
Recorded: 108 (°C)
